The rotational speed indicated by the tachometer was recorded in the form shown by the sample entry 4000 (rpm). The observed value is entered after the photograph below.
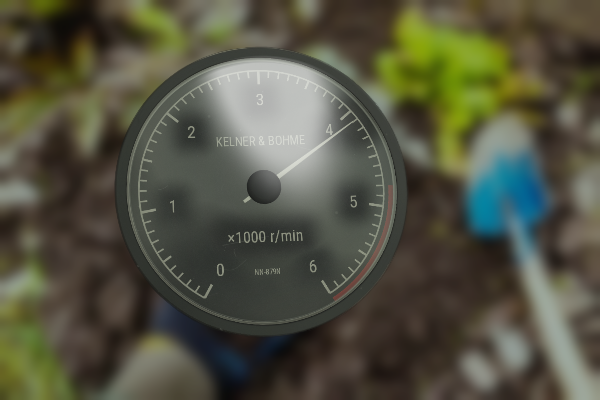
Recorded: 4100 (rpm)
